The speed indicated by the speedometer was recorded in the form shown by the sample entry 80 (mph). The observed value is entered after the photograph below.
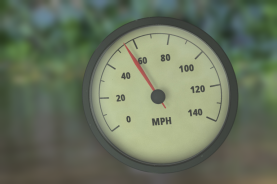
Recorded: 55 (mph)
